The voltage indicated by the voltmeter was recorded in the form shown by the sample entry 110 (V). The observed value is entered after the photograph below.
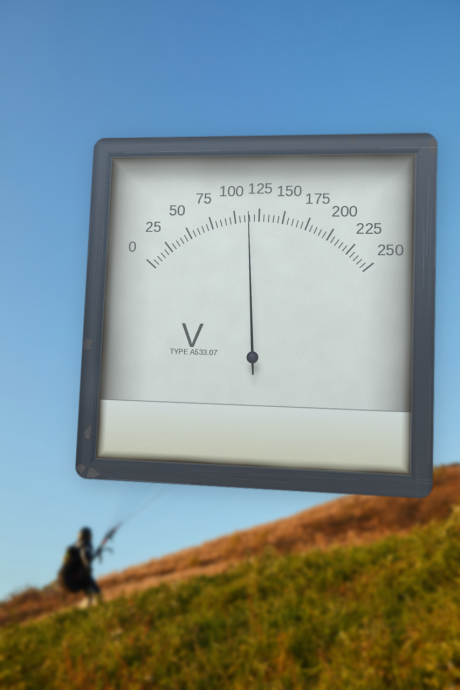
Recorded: 115 (V)
